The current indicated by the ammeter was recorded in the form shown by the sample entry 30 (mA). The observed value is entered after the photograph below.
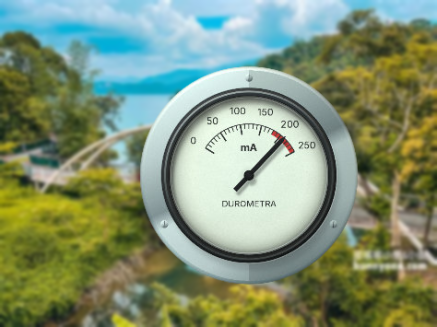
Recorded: 210 (mA)
